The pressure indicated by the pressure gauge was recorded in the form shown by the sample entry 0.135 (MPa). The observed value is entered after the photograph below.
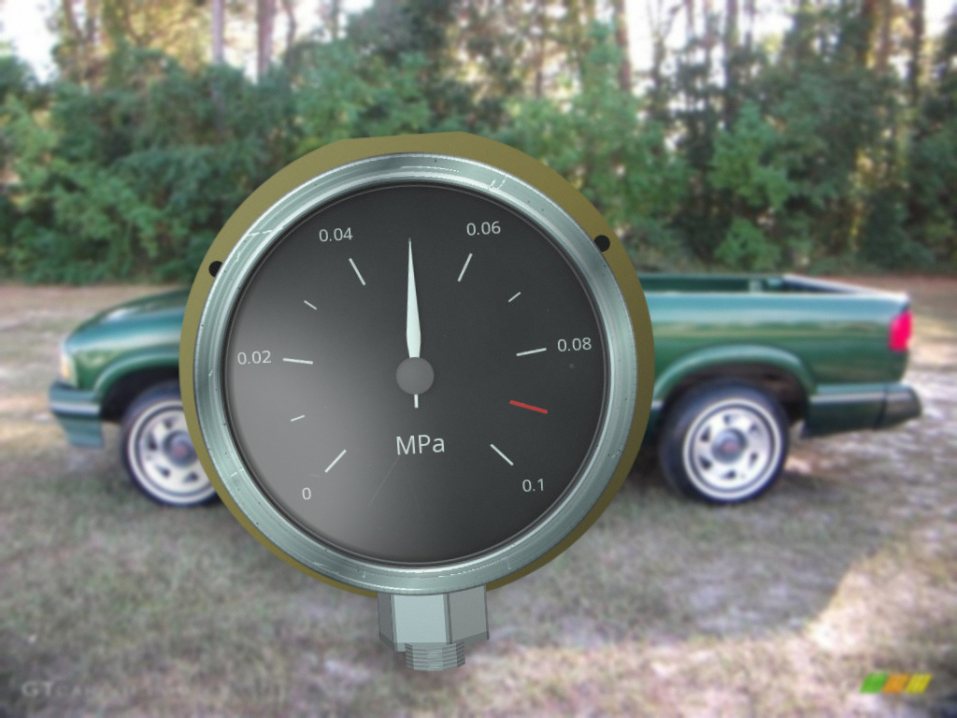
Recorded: 0.05 (MPa)
